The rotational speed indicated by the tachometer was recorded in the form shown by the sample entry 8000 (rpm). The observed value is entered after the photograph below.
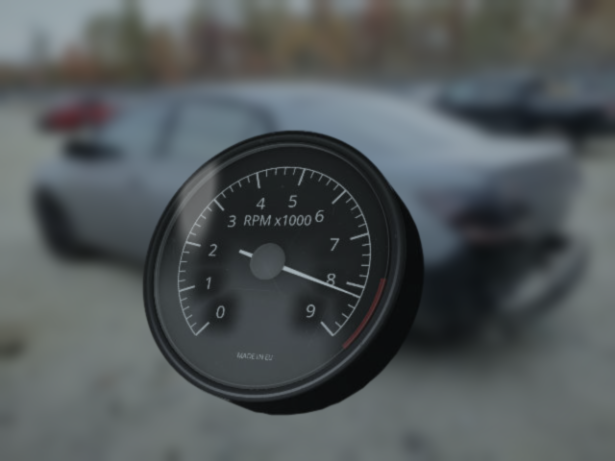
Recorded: 8200 (rpm)
